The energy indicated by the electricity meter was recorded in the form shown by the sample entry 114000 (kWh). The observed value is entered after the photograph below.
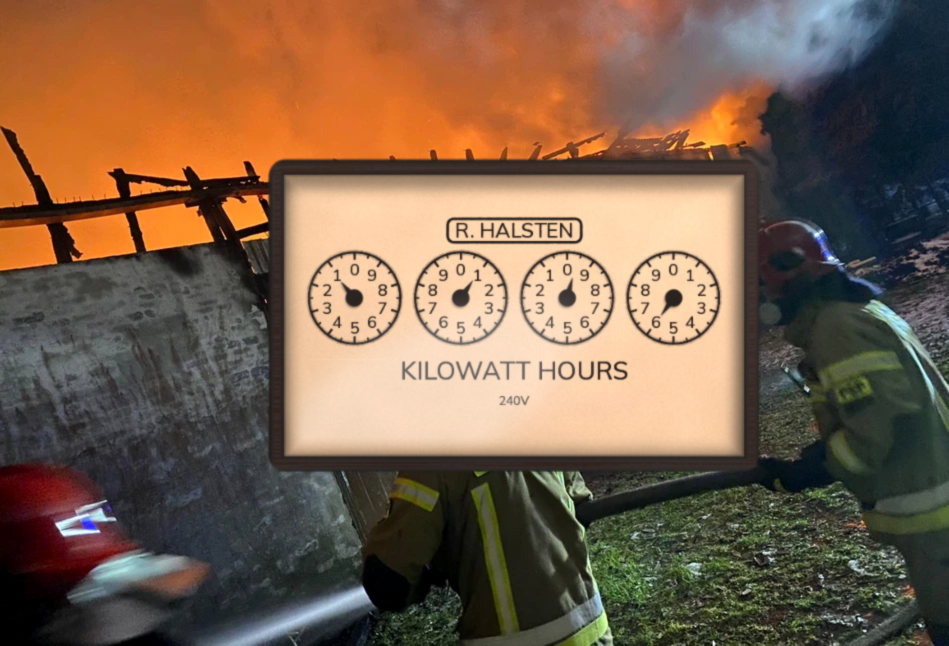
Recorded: 1096 (kWh)
